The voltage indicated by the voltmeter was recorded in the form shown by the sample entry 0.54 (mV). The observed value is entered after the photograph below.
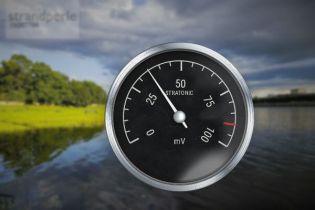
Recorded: 35 (mV)
